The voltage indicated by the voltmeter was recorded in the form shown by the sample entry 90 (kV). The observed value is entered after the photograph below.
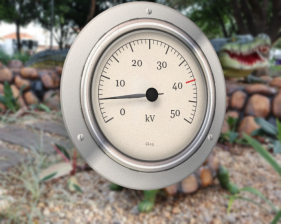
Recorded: 5 (kV)
